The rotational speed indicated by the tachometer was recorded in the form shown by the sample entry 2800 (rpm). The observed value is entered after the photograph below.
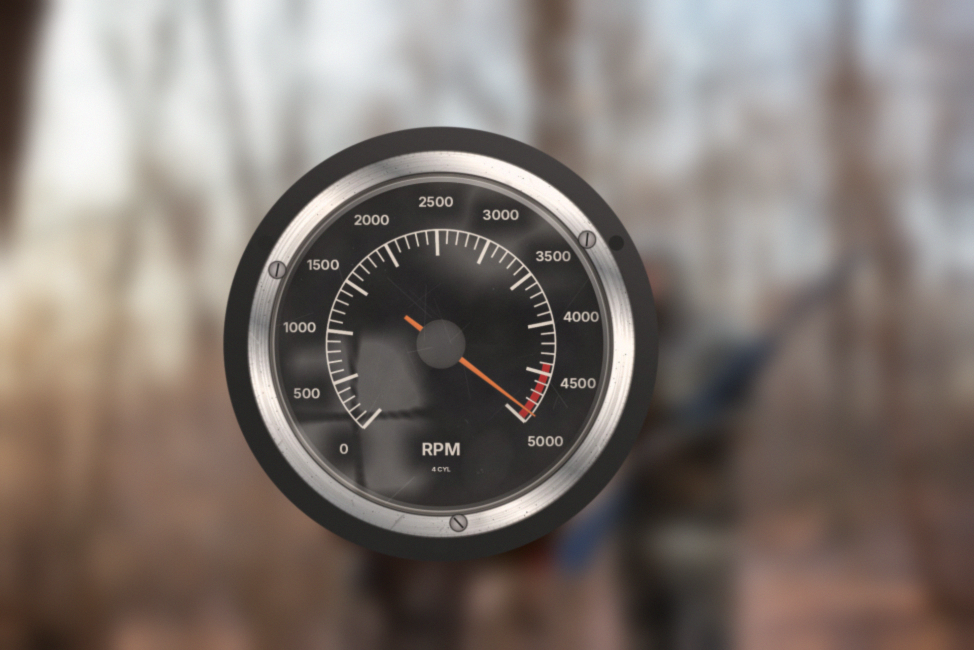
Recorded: 4900 (rpm)
